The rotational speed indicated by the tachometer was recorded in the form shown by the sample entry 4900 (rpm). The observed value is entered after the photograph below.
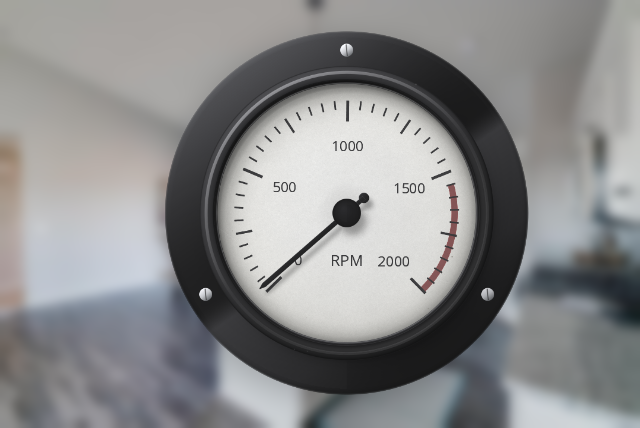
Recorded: 25 (rpm)
